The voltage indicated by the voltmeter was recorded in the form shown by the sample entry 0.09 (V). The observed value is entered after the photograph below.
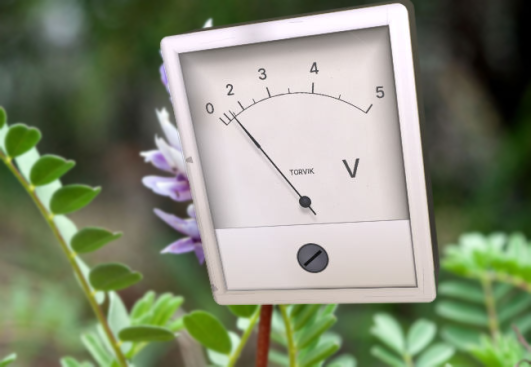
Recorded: 1.5 (V)
